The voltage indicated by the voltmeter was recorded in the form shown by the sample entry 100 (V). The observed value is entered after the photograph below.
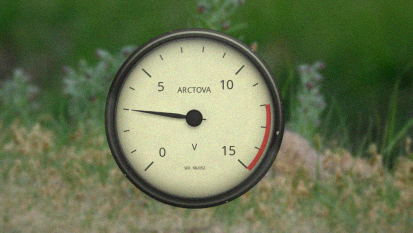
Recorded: 3 (V)
